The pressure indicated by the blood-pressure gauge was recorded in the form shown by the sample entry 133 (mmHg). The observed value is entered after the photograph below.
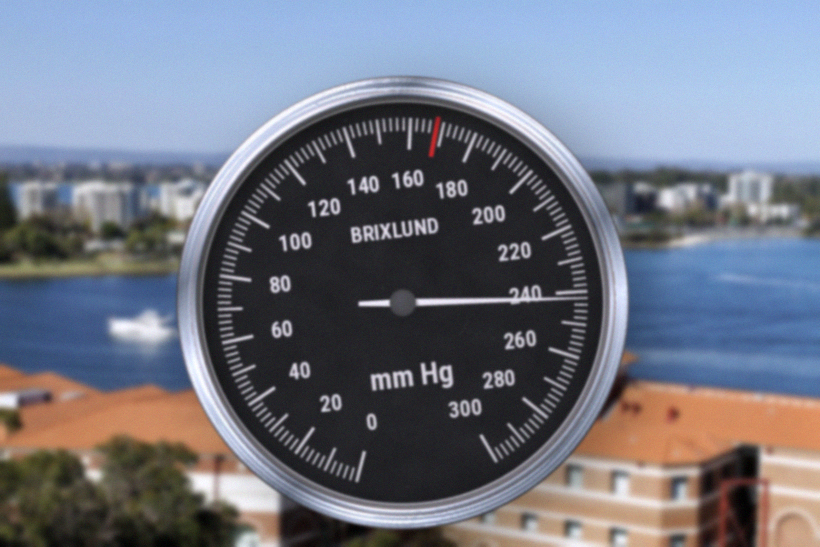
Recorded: 242 (mmHg)
